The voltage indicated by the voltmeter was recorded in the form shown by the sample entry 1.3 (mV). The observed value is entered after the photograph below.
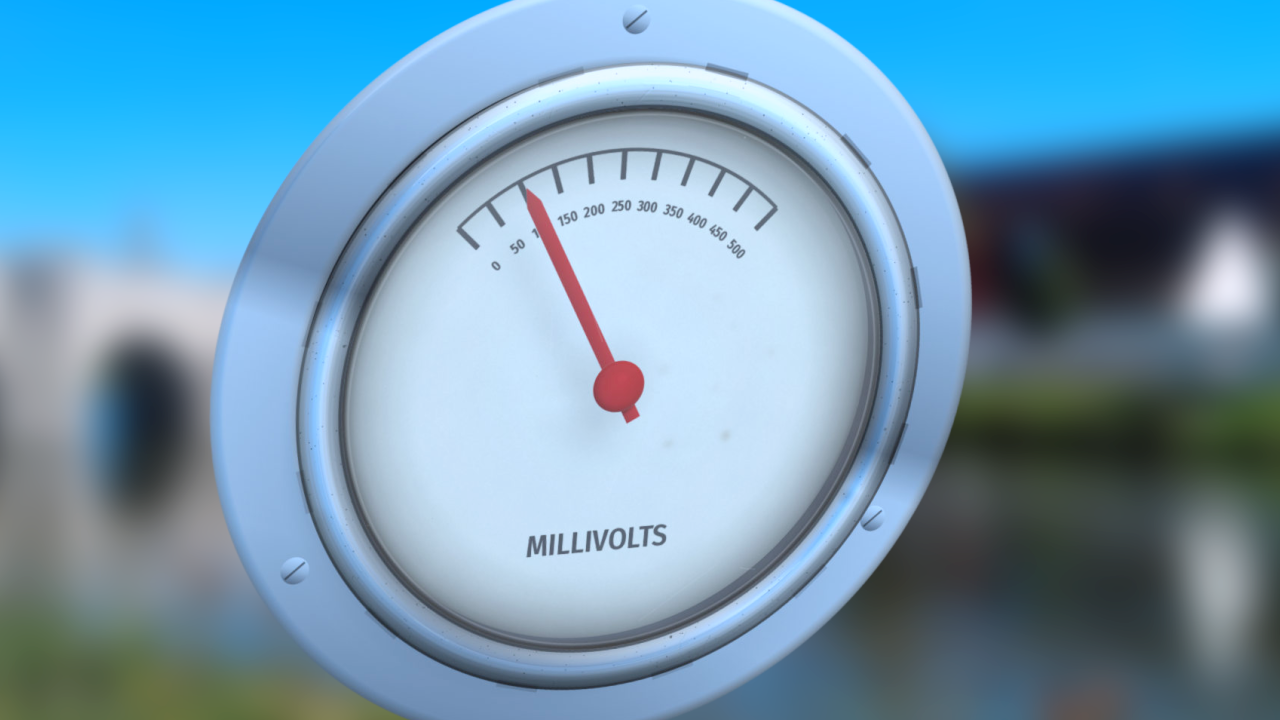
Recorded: 100 (mV)
